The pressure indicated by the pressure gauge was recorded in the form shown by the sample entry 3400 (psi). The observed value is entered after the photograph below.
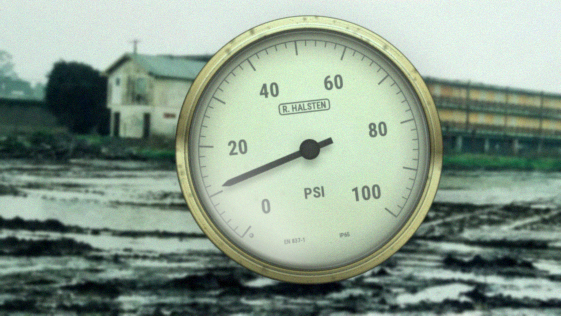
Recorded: 11 (psi)
